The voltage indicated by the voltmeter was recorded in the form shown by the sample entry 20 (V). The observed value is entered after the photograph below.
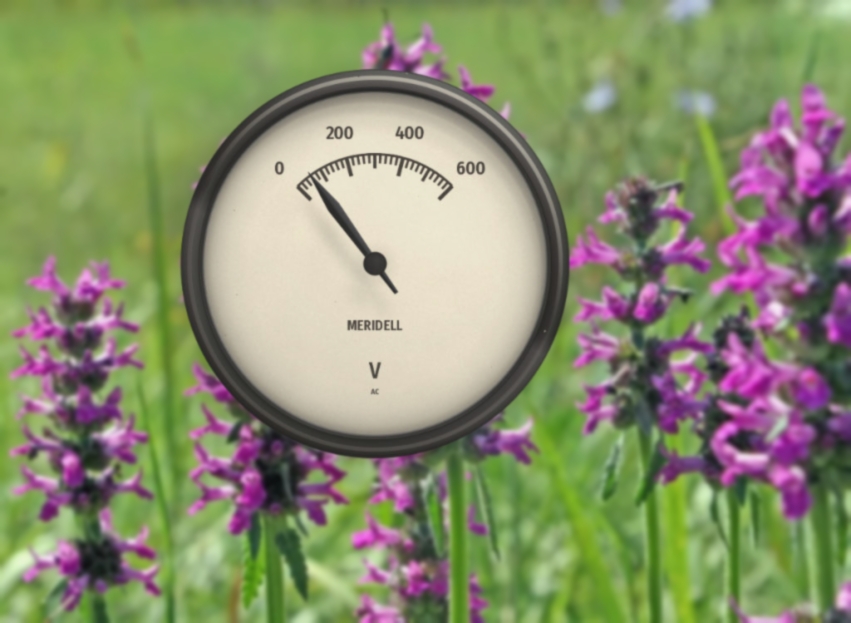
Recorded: 60 (V)
